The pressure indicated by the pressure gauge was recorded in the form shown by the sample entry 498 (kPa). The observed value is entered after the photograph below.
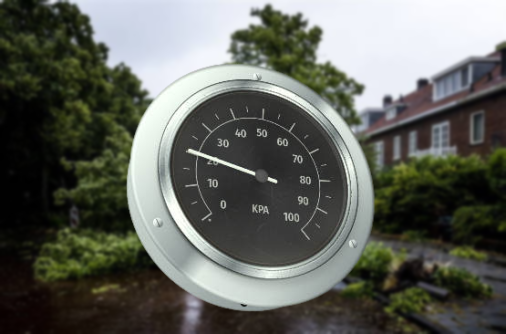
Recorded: 20 (kPa)
